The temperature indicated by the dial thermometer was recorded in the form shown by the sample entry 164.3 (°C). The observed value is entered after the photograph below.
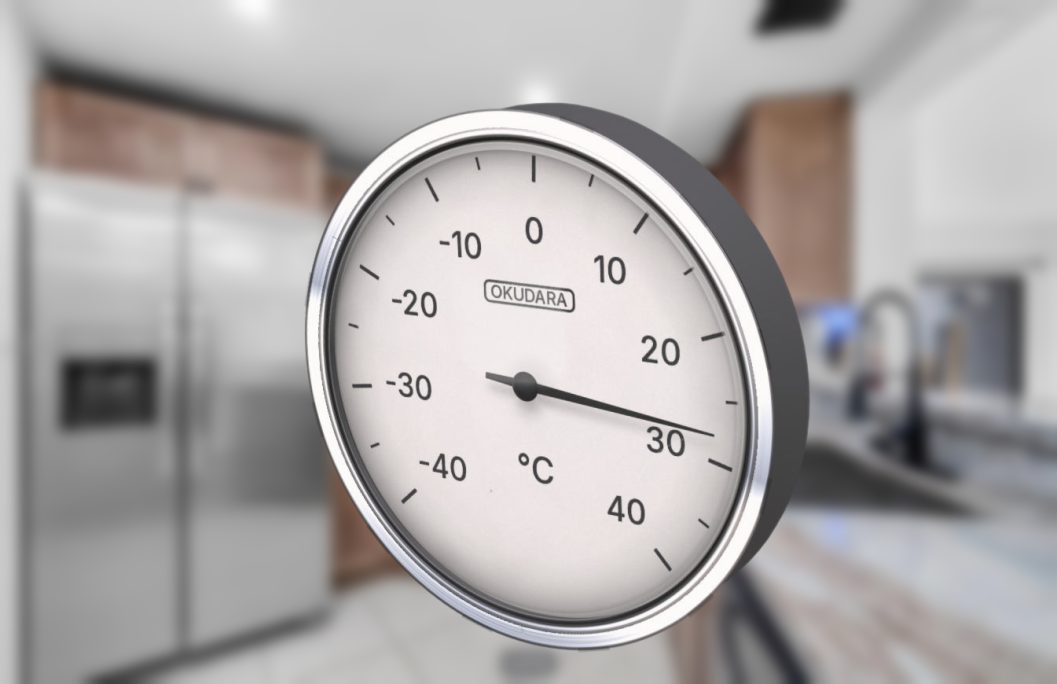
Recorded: 27.5 (°C)
